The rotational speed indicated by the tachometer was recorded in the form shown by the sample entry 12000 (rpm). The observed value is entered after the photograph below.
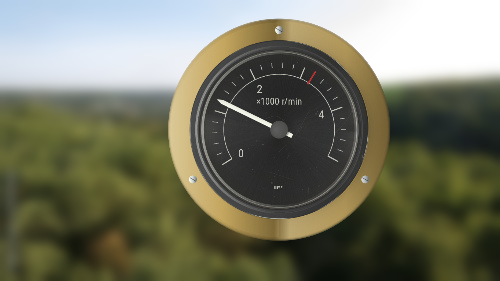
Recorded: 1200 (rpm)
